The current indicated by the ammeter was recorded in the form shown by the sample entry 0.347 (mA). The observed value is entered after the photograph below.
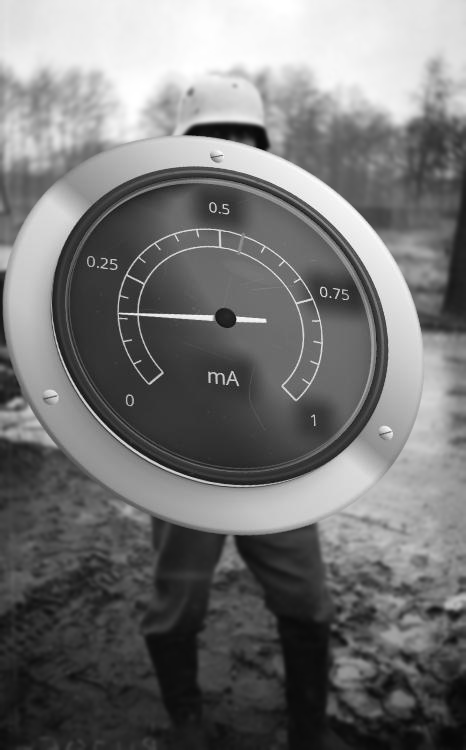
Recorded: 0.15 (mA)
